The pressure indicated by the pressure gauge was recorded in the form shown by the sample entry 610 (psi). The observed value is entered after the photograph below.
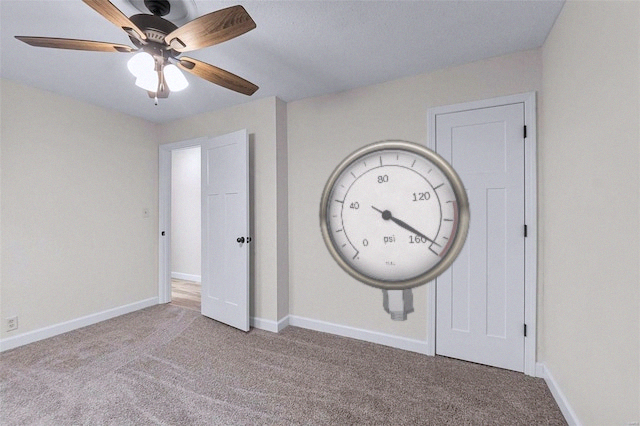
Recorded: 155 (psi)
